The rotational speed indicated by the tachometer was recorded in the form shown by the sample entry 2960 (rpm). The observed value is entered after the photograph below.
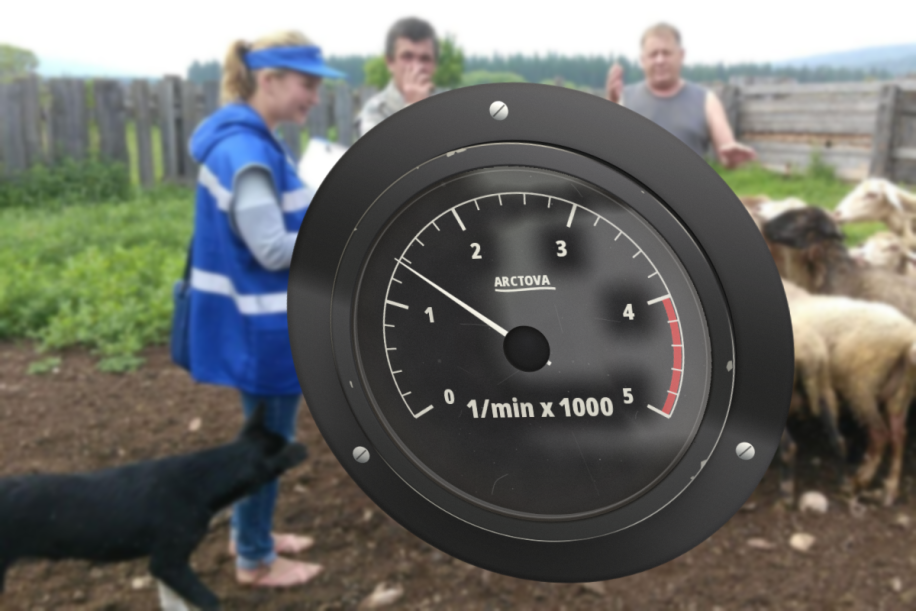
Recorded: 1400 (rpm)
